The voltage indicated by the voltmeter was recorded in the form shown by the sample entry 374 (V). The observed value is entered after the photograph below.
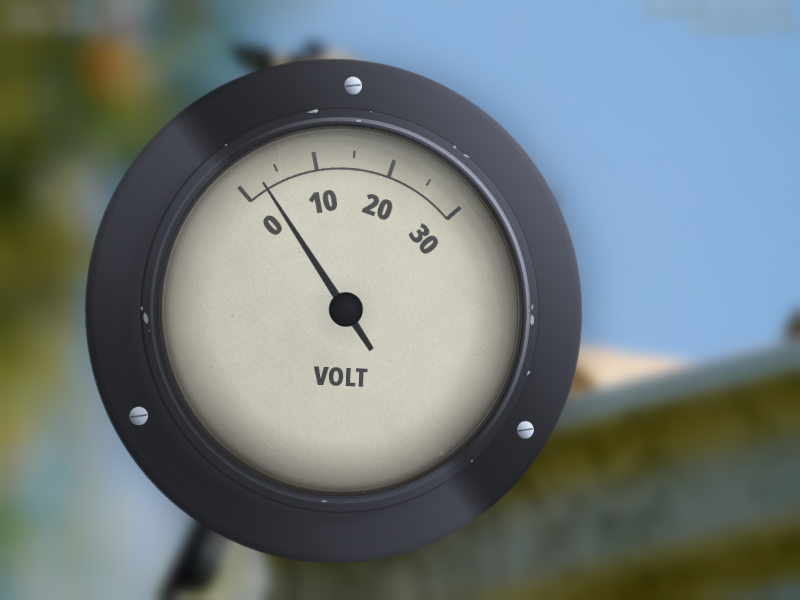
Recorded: 2.5 (V)
